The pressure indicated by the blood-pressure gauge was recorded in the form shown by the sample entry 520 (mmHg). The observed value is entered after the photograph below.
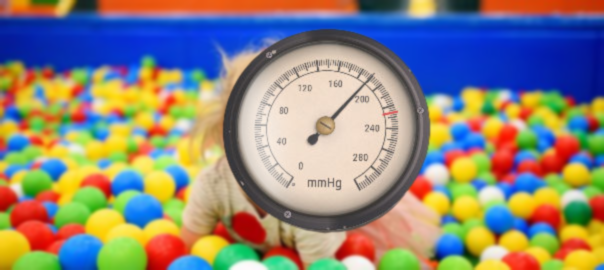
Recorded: 190 (mmHg)
